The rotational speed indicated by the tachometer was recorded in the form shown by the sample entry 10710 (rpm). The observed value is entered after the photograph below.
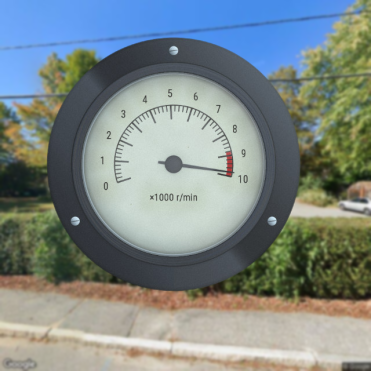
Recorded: 9800 (rpm)
